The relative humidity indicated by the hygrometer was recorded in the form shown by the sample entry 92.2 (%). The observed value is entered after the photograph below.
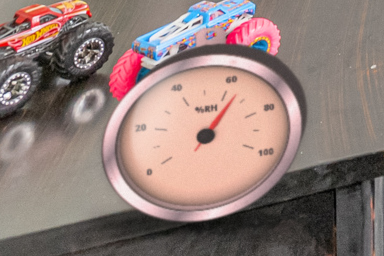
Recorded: 65 (%)
